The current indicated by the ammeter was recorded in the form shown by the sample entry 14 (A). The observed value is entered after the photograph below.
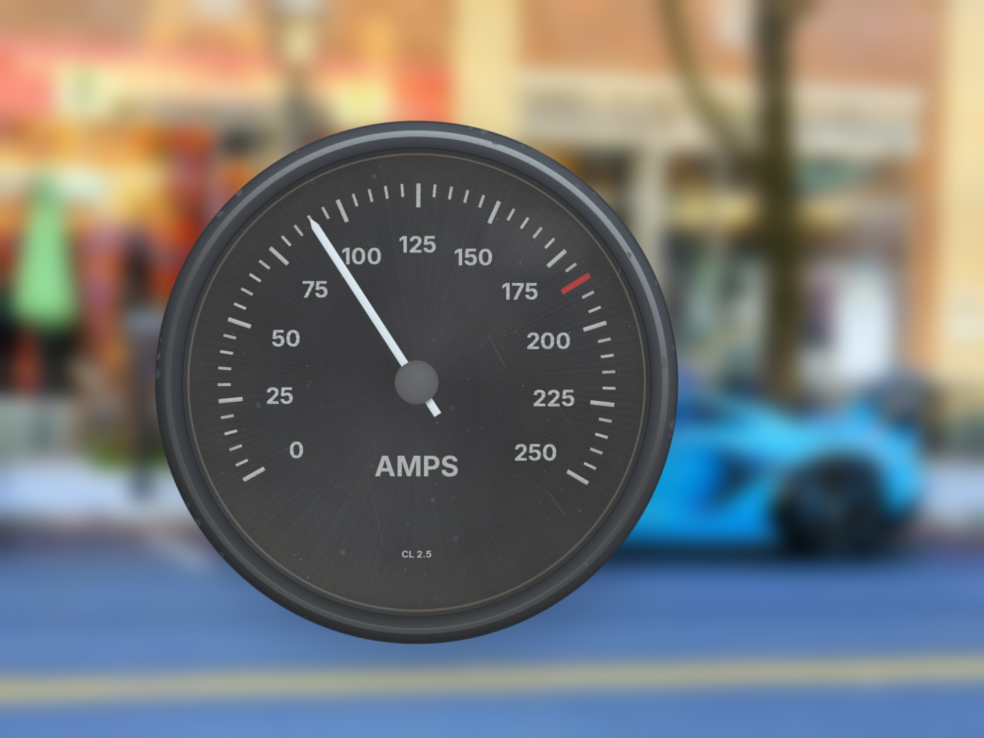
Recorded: 90 (A)
